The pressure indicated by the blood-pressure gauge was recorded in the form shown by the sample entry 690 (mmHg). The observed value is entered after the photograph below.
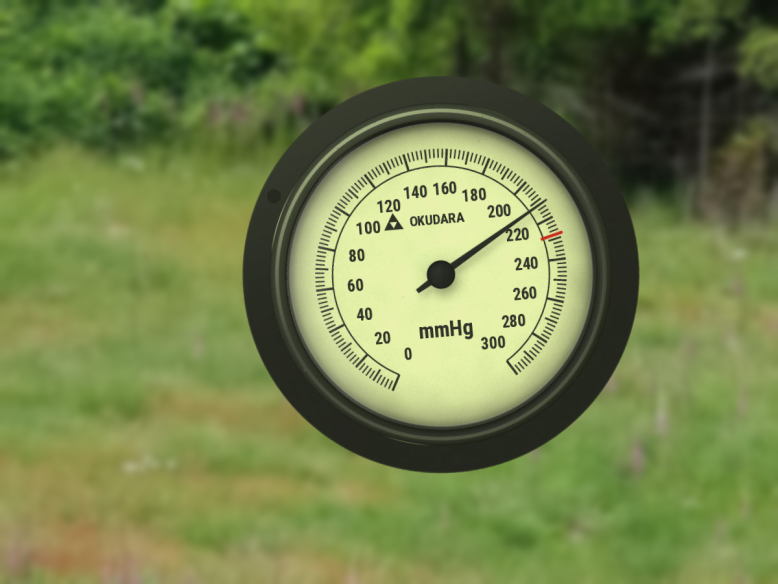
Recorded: 212 (mmHg)
